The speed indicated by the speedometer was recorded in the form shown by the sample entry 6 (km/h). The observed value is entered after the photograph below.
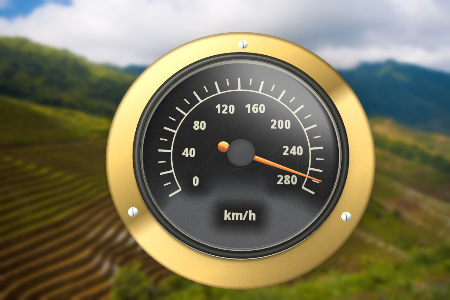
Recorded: 270 (km/h)
